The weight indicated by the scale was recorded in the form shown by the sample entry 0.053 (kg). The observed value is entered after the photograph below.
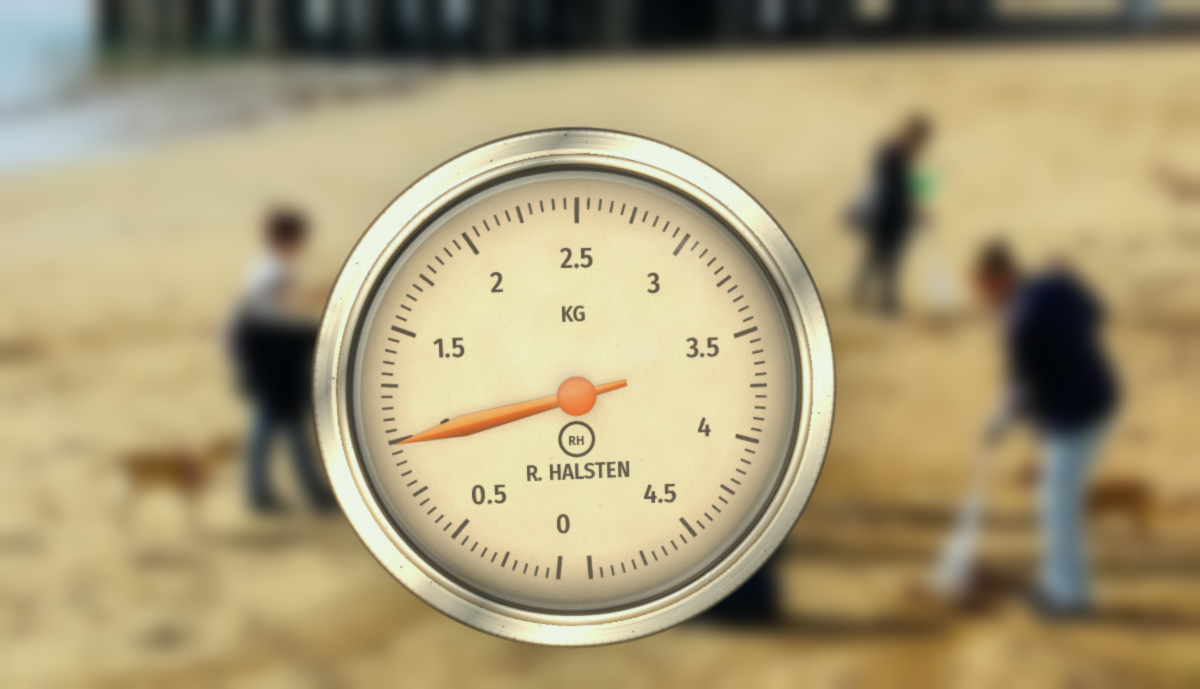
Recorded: 1 (kg)
